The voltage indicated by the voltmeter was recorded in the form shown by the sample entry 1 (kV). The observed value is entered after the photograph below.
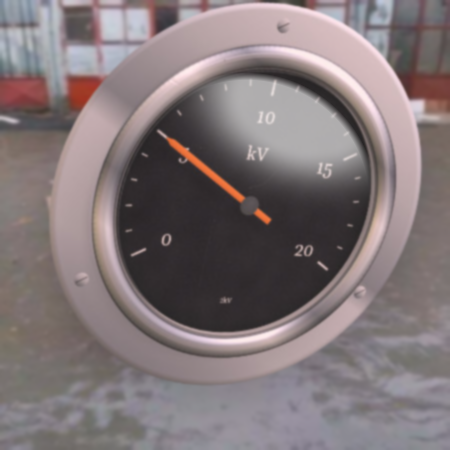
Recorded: 5 (kV)
